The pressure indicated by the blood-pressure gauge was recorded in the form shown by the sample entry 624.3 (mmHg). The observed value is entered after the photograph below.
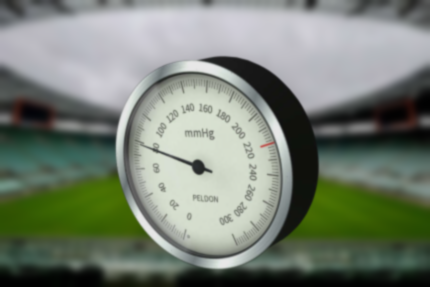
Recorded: 80 (mmHg)
